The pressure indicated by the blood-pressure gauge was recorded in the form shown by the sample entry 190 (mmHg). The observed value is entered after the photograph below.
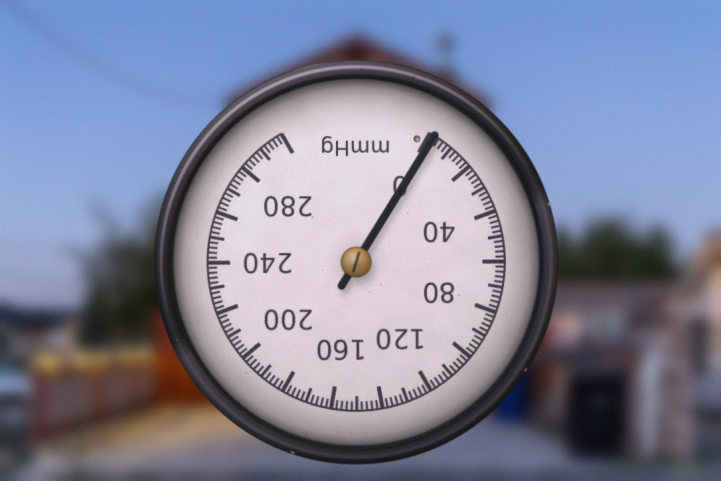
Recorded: 2 (mmHg)
